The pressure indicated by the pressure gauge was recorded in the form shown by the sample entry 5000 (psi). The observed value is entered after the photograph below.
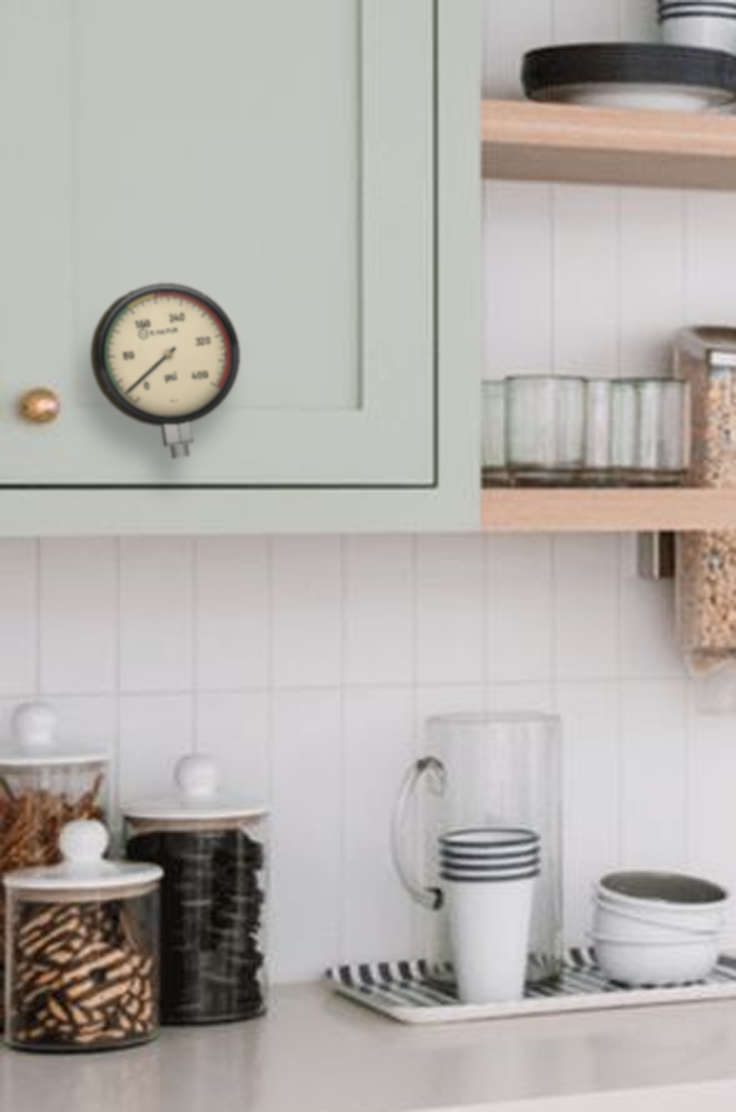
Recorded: 20 (psi)
